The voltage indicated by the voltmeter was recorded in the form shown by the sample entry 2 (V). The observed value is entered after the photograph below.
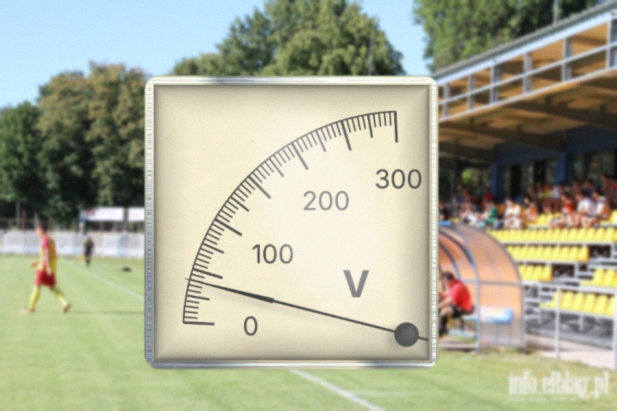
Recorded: 40 (V)
